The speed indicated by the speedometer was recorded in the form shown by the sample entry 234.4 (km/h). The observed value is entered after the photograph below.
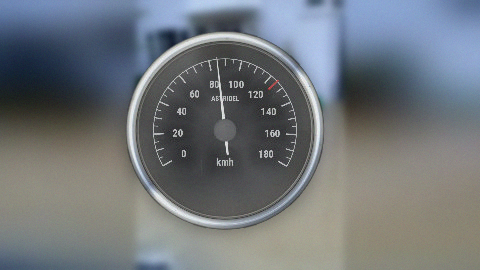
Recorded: 85 (km/h)
